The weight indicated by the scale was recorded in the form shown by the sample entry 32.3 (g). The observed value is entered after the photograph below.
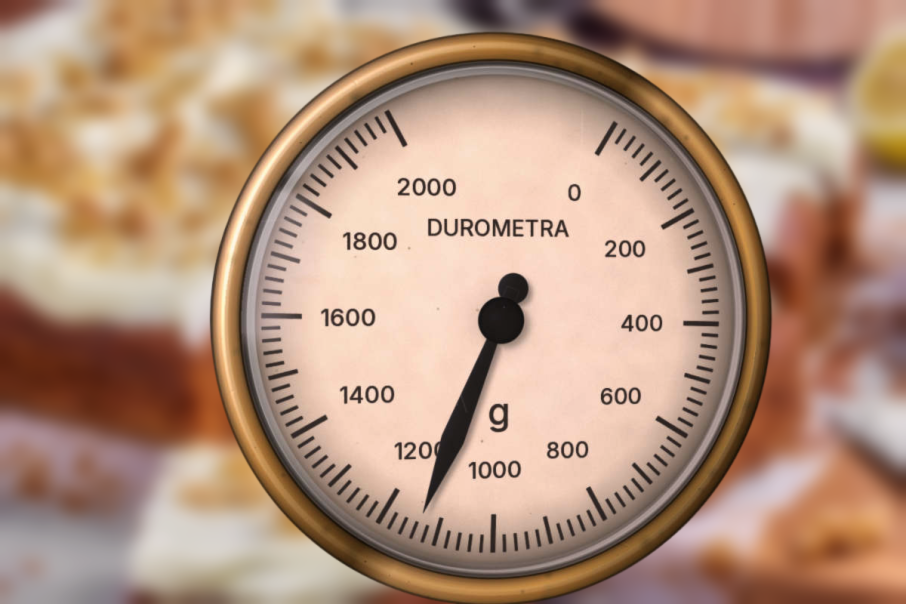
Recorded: 1140 (g)
